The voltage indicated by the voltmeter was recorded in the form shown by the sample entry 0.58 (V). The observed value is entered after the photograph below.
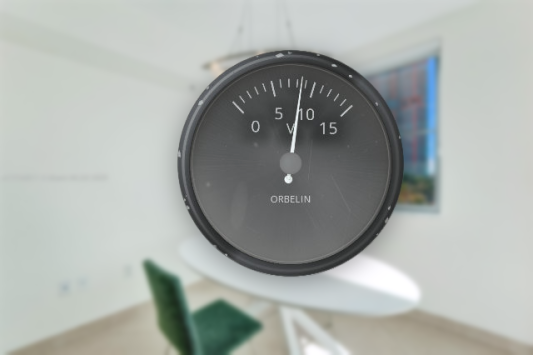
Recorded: 8.5 (V)
